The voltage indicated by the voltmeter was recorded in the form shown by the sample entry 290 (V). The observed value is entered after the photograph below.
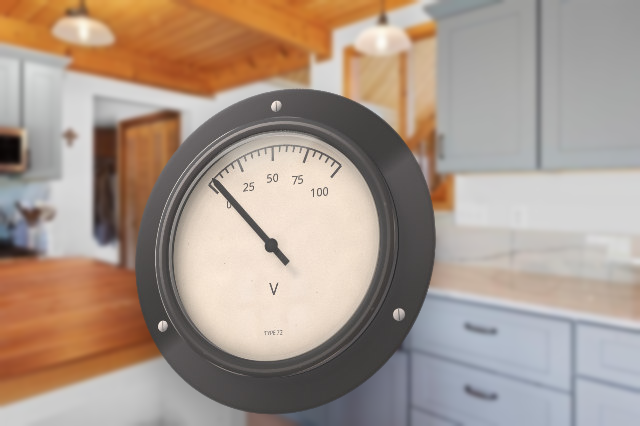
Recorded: 5 (V)
